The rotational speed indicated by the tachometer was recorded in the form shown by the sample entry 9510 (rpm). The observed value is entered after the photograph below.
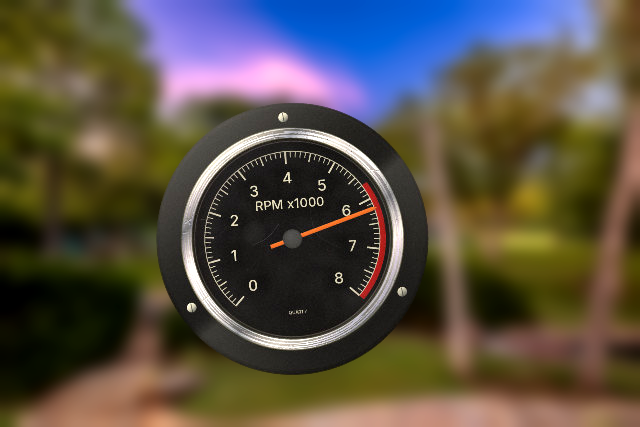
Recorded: 6200 (rpm)
